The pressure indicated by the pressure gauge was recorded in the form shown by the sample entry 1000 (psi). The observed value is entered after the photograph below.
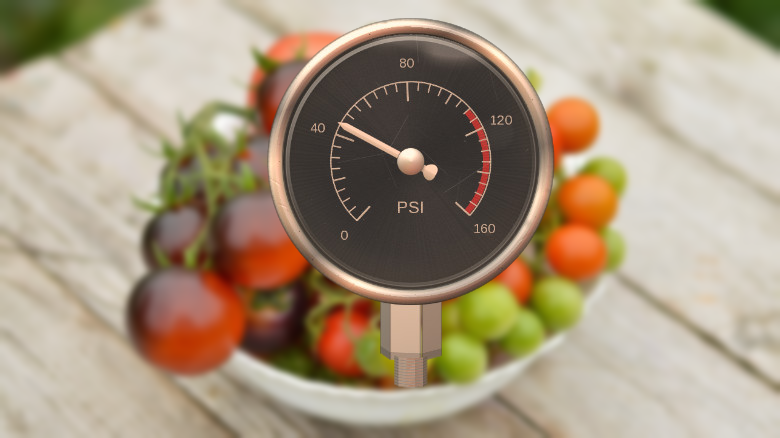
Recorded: 45 (psi)
